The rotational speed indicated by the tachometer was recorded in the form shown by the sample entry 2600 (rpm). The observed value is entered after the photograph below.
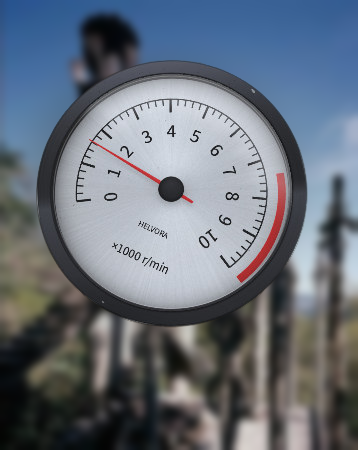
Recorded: 1600 (rpm)
